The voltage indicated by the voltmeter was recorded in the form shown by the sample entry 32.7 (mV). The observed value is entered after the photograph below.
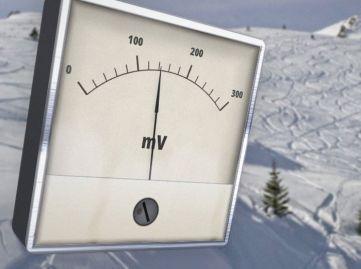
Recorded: 140 (mV)
